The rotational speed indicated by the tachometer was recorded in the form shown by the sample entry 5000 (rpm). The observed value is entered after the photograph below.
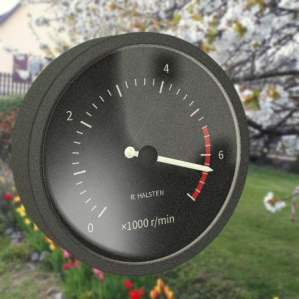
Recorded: 6300 (rpm)
